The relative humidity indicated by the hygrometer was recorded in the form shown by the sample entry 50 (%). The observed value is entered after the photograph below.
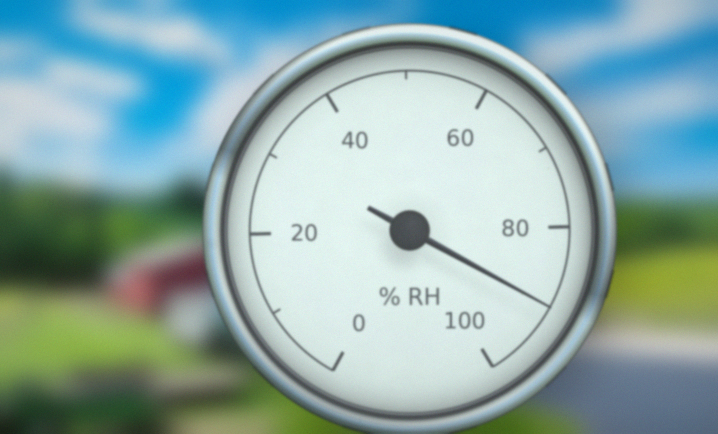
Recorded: 90 (%)
